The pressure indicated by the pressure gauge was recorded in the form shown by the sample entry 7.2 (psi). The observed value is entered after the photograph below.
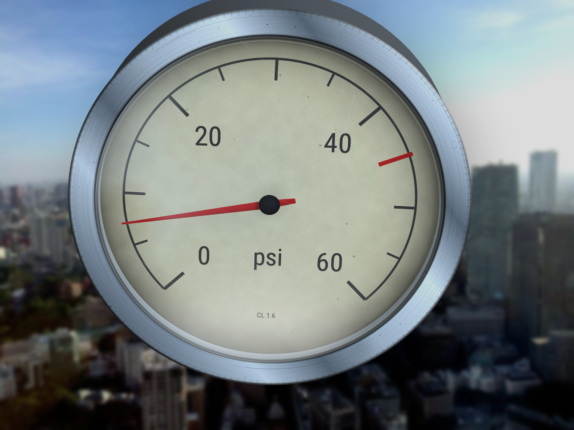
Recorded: 7.5 (psi)
